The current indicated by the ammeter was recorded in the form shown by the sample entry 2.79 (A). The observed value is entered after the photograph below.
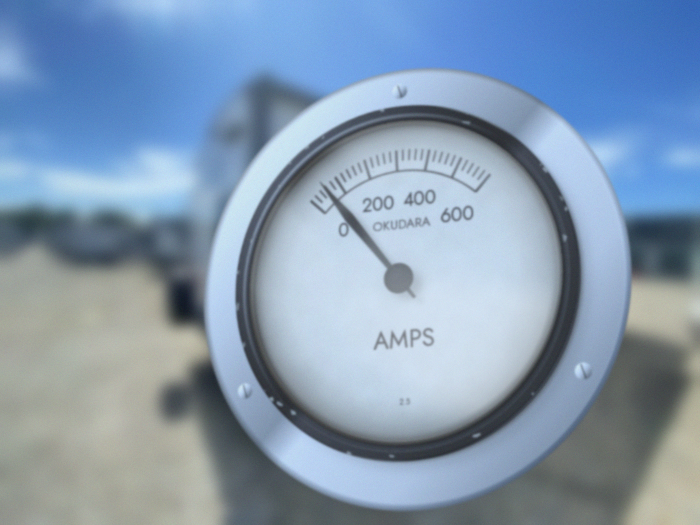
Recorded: 60 (A)
